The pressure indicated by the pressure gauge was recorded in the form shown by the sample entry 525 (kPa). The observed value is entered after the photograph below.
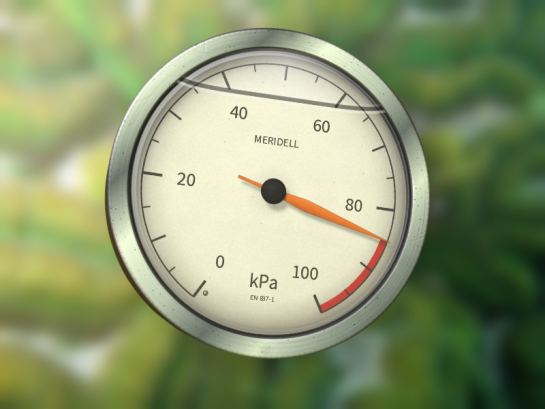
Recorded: 85 (kPa)
